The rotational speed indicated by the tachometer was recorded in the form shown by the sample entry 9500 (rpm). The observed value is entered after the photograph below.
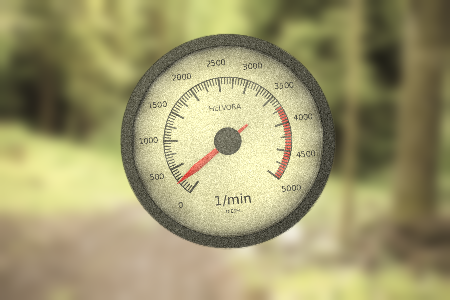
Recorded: 250 (rpm)
